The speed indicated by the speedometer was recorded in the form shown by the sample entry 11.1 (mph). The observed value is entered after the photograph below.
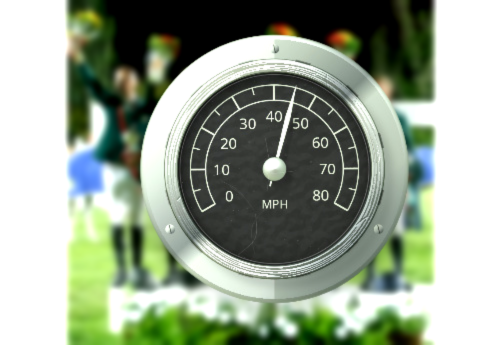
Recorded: 45 (mph)
